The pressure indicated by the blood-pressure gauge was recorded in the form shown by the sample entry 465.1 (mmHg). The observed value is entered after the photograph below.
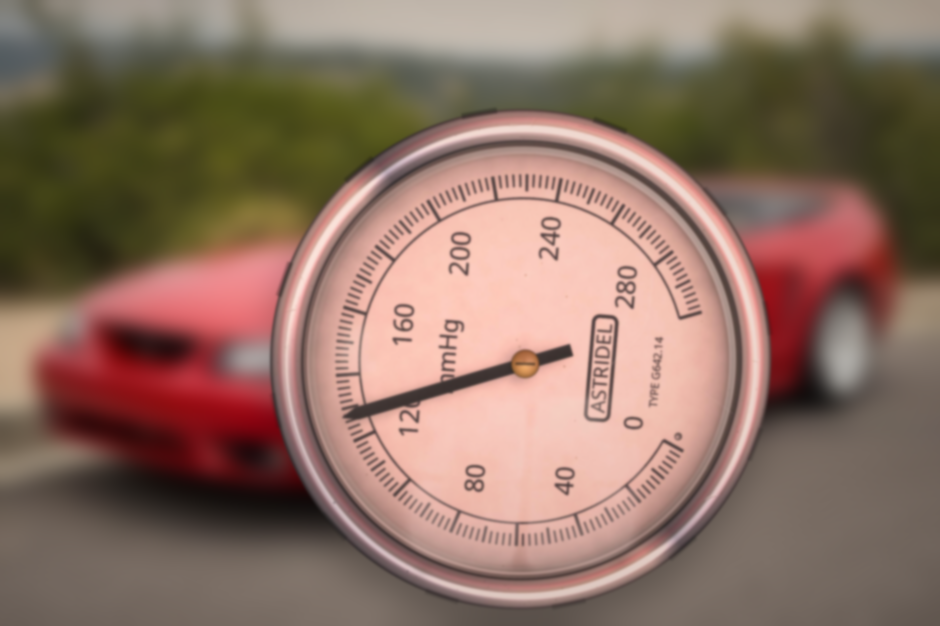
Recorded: 128 (mmHg)
